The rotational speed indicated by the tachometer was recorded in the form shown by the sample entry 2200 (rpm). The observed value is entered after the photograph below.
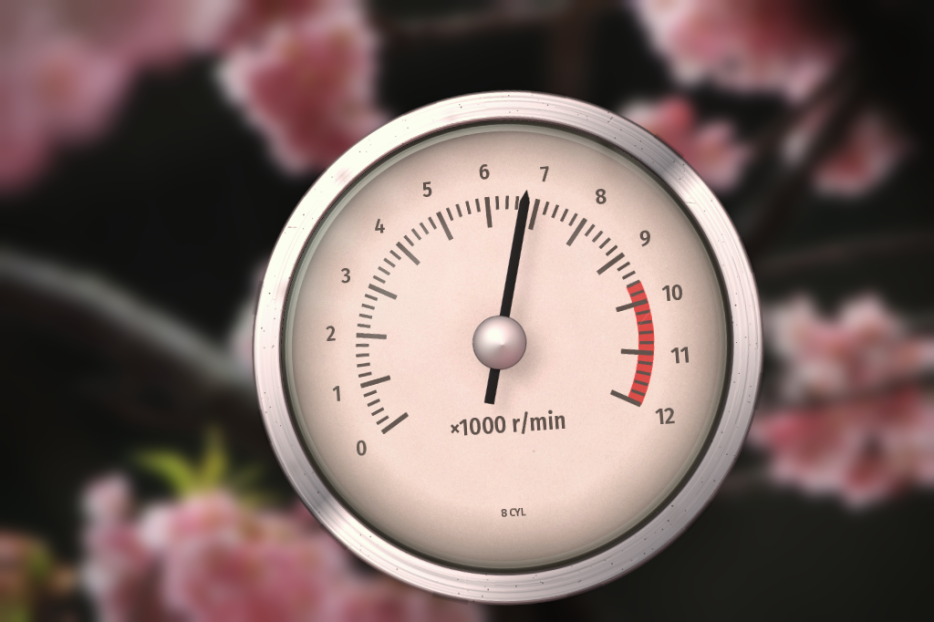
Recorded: 6800 (rpm)
